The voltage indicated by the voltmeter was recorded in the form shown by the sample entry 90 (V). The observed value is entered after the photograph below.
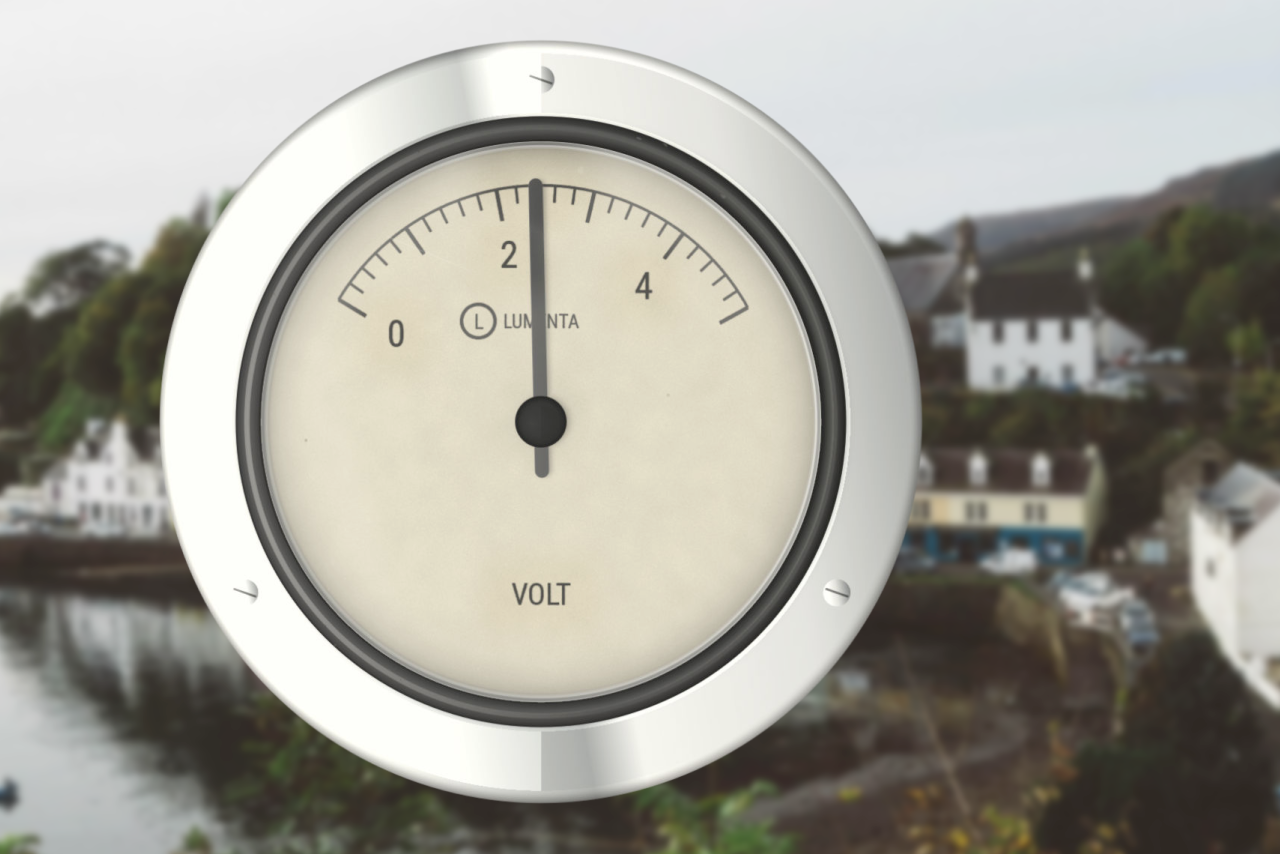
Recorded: 2.4 (V)
